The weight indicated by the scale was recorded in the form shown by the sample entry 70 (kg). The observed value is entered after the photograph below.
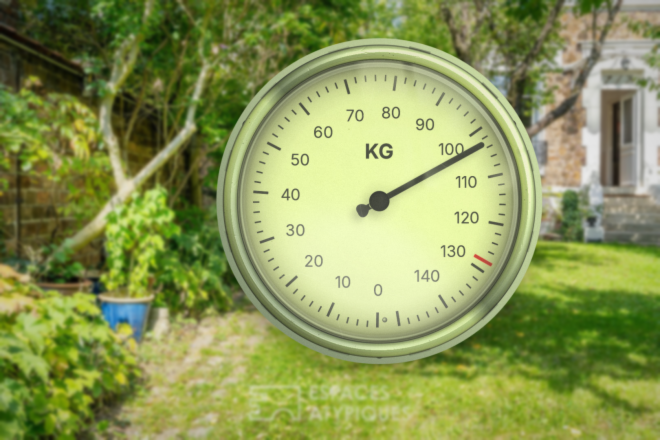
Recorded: 103 (kg)
